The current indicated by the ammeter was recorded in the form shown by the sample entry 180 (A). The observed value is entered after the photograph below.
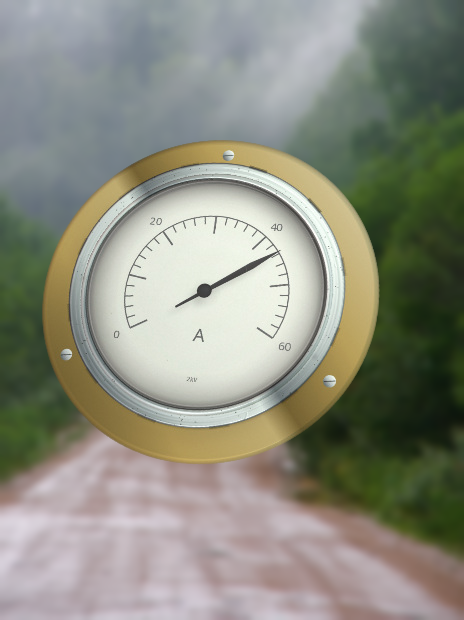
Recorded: 44 (A)
